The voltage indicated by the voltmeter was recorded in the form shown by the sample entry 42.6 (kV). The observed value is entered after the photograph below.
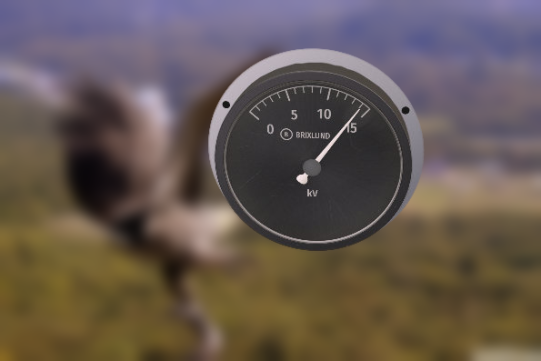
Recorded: 14 (kV)
